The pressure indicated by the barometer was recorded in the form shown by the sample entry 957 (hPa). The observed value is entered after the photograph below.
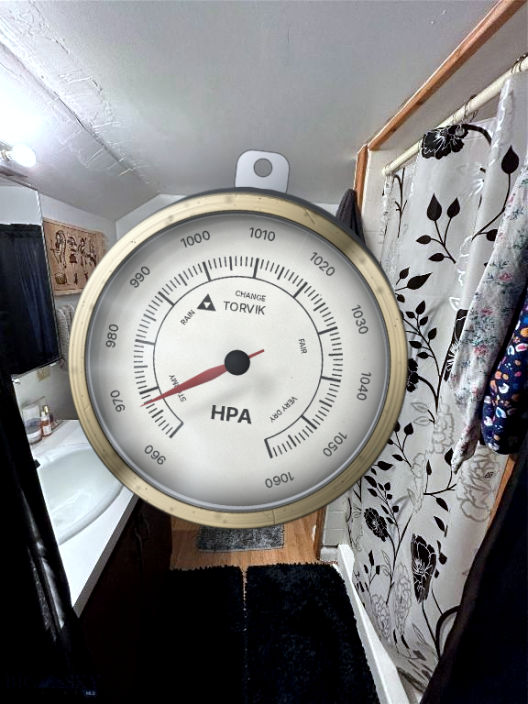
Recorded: 968 (hPa)
